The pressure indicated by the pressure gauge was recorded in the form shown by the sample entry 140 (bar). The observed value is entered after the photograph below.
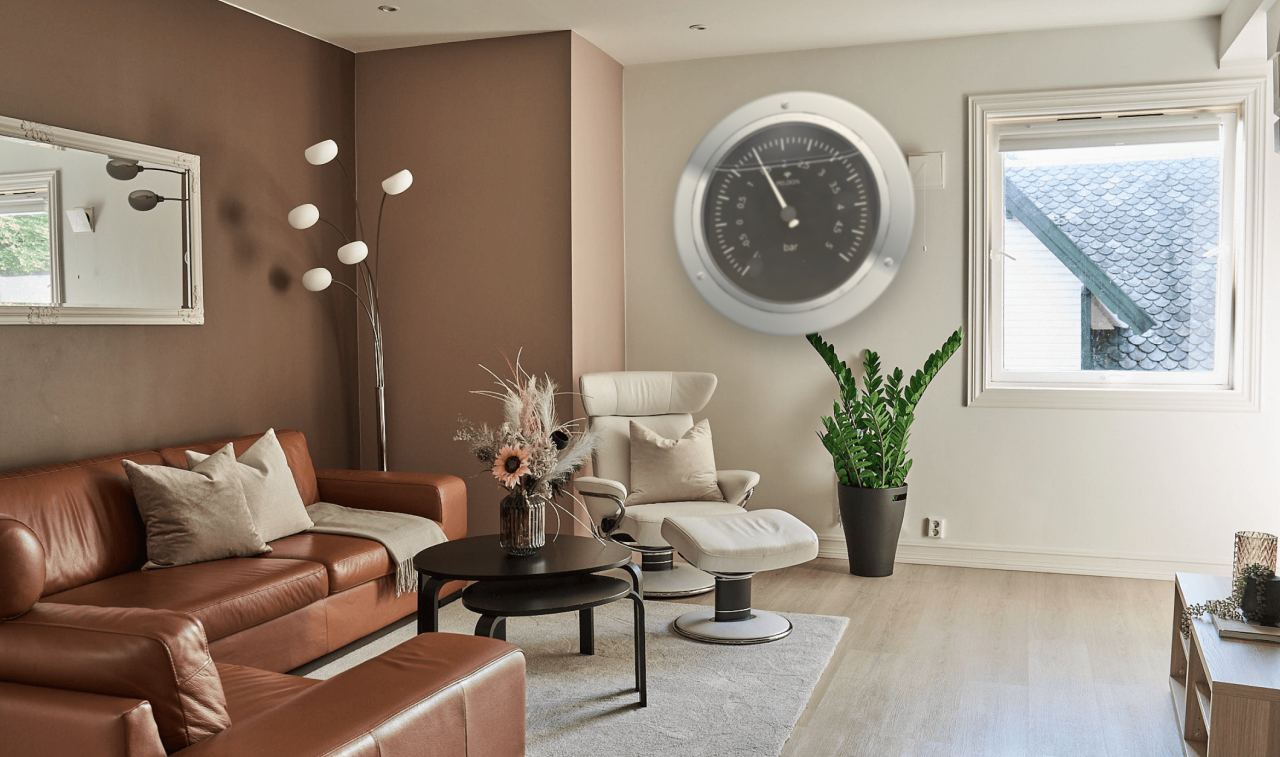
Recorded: 1.5 (bar)
